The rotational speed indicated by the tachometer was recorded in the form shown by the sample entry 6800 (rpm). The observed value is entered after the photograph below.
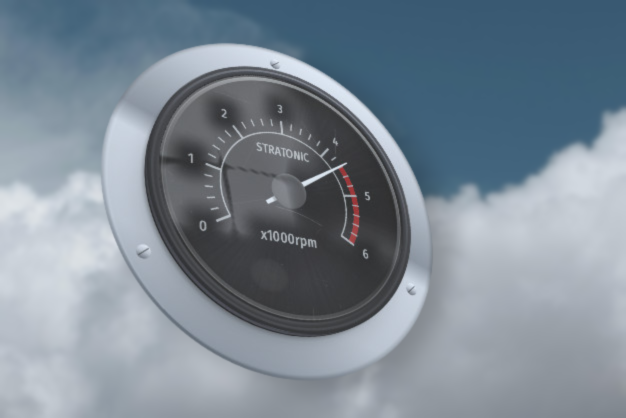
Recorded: 4400 (rpm)
